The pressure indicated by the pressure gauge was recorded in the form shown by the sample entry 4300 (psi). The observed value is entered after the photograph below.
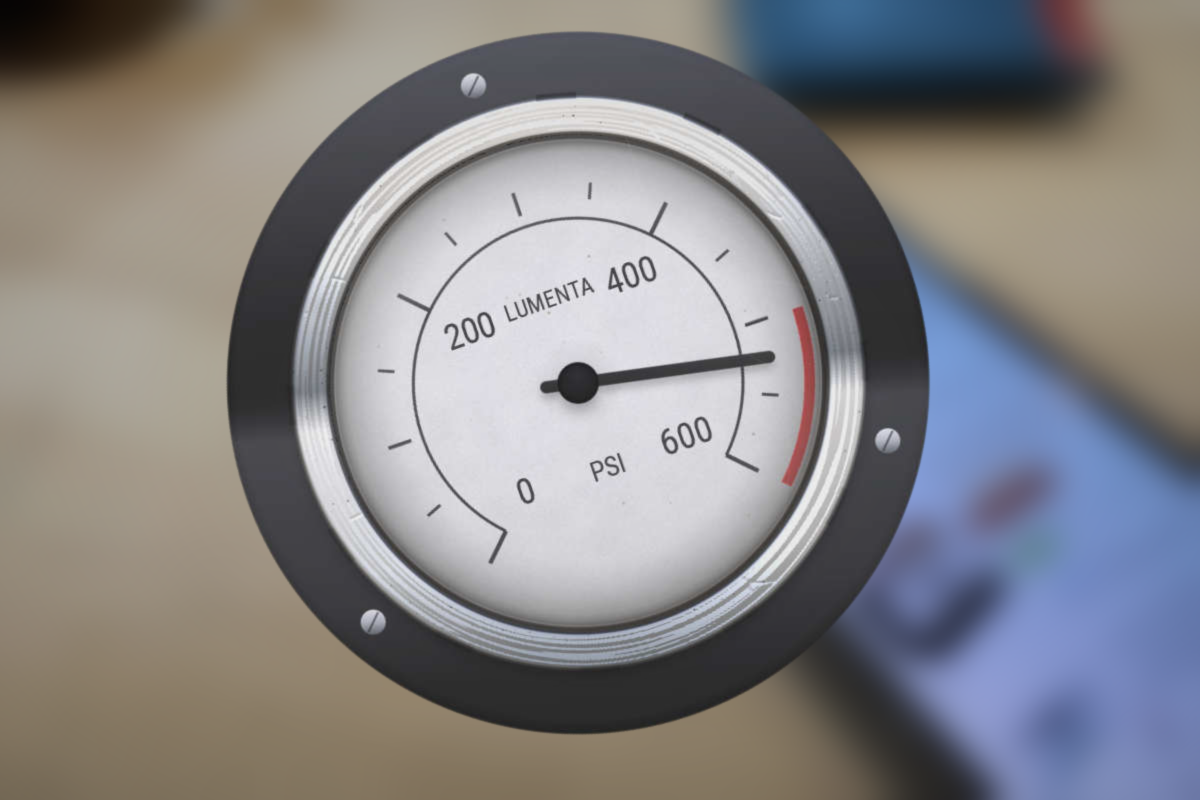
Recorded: 525 (psi)
